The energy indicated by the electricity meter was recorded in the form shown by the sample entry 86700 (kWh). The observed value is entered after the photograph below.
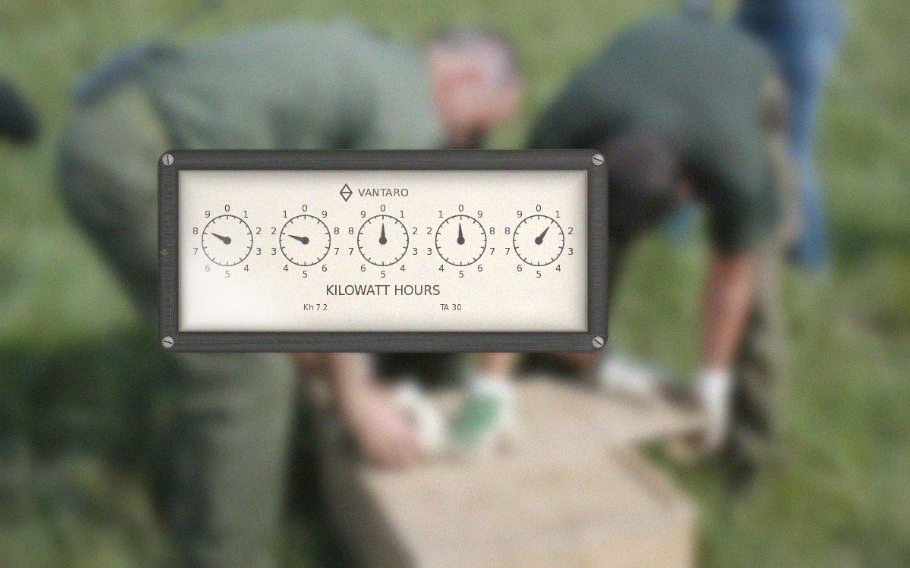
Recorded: 82001 (kWh)
